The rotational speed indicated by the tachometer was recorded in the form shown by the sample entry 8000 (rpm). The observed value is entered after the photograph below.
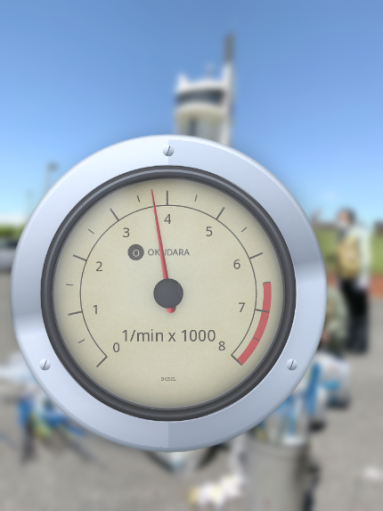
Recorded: 3750 (rpm)
